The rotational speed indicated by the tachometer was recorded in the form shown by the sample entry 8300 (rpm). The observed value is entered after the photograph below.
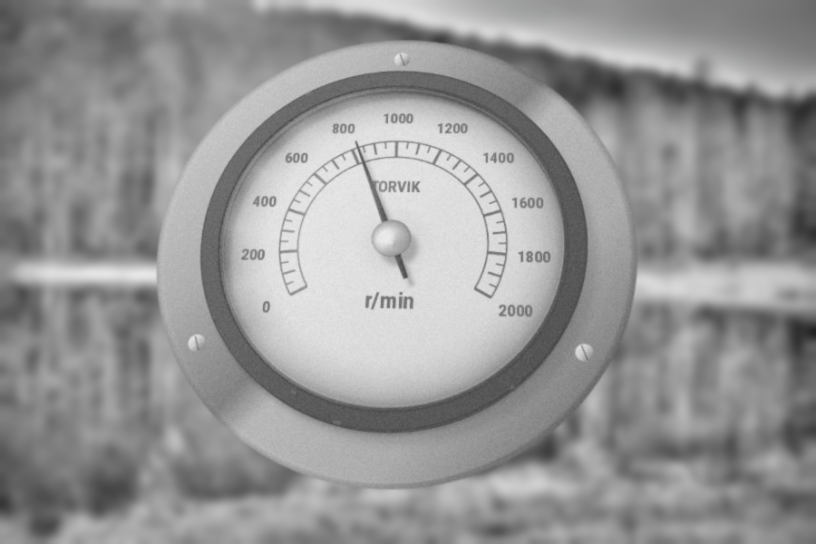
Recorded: 825 (rpm)
